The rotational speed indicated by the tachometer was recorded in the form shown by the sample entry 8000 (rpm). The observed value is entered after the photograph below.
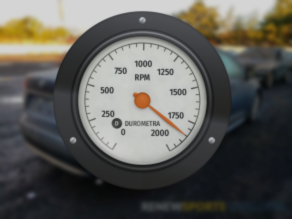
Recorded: 1850 (rpm)
